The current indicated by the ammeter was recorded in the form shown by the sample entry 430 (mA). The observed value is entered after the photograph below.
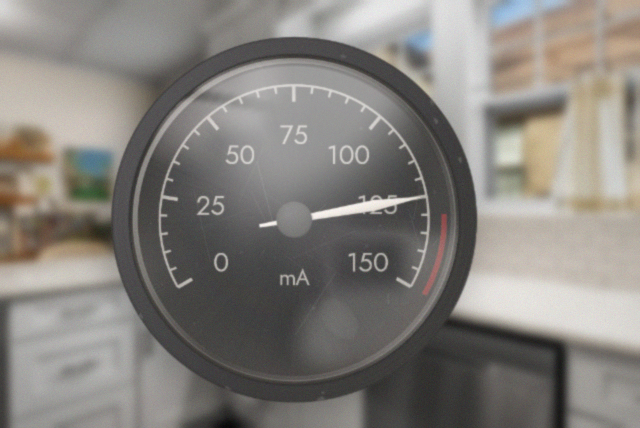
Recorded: 125 (mA)
